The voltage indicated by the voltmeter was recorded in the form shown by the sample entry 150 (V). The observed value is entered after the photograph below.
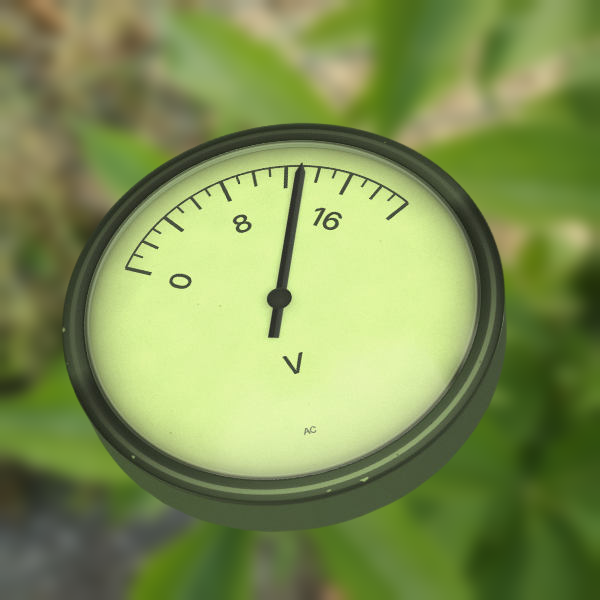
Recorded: 13 (V)
